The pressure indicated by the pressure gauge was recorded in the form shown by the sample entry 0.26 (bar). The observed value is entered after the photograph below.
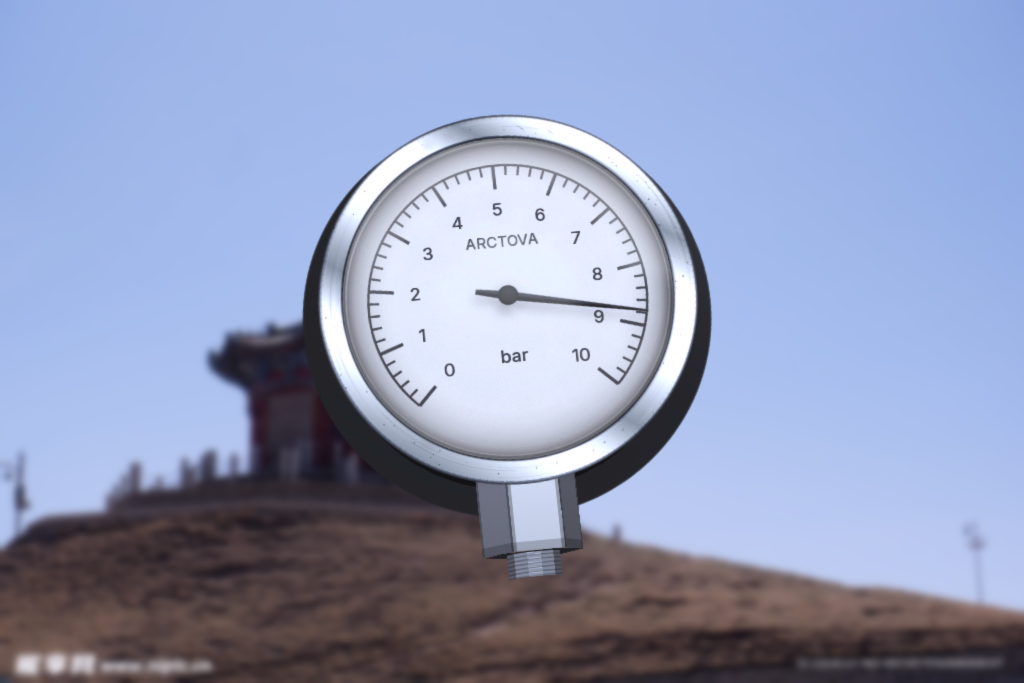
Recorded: 8.8 (bar)
